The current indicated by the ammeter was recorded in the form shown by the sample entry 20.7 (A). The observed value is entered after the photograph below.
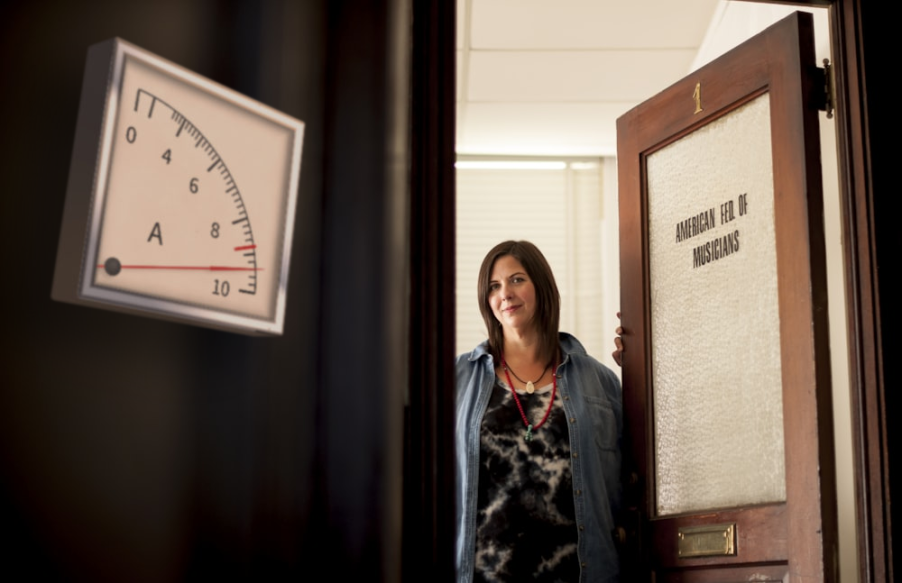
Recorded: 9.4 (A)
